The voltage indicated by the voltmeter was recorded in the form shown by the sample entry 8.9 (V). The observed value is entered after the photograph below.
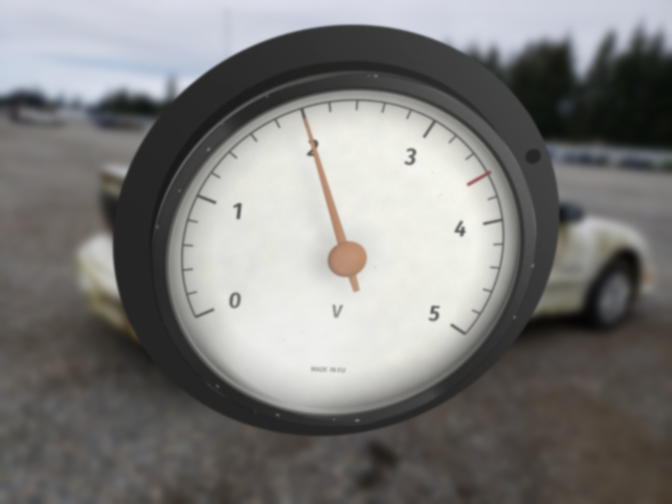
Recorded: 2 (V)
